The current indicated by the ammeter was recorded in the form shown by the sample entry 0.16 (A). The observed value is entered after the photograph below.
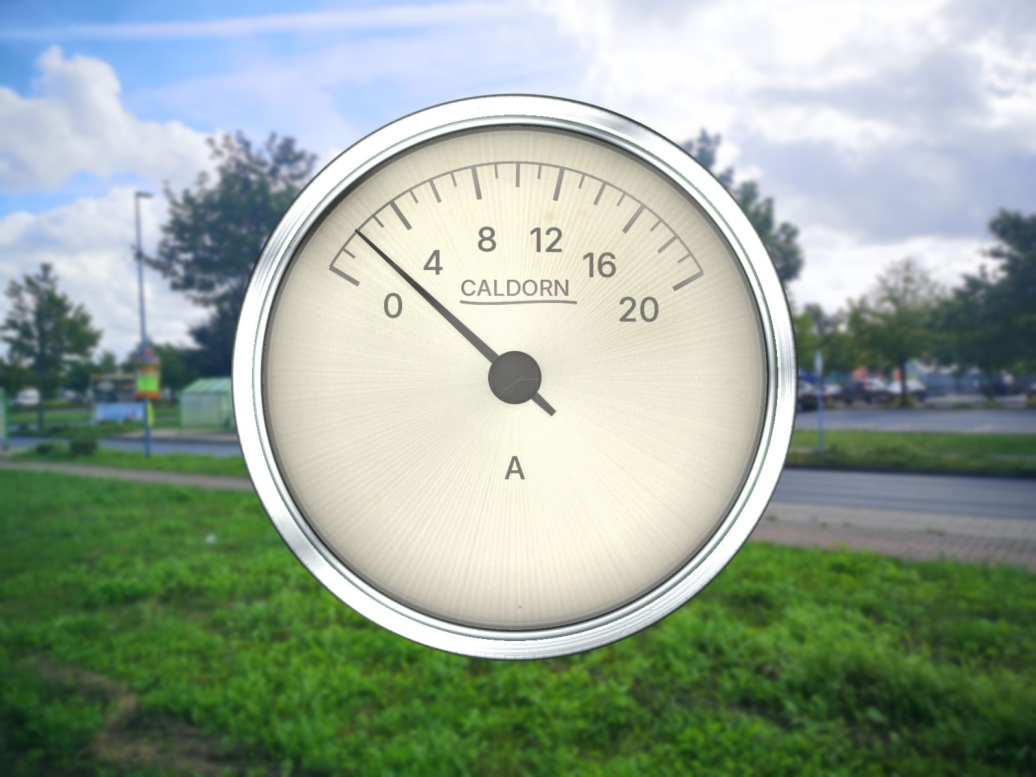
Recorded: 2 (A)
